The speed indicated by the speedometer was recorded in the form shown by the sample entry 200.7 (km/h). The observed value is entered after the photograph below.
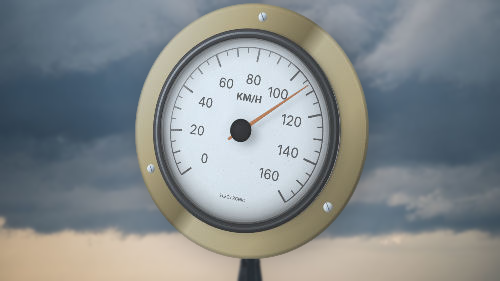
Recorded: 107.5 (km/h)
